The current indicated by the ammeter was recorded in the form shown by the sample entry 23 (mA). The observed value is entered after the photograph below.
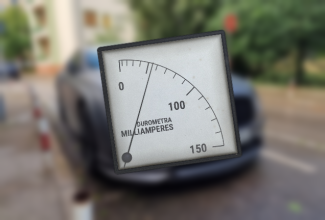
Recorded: 55 (mA)
